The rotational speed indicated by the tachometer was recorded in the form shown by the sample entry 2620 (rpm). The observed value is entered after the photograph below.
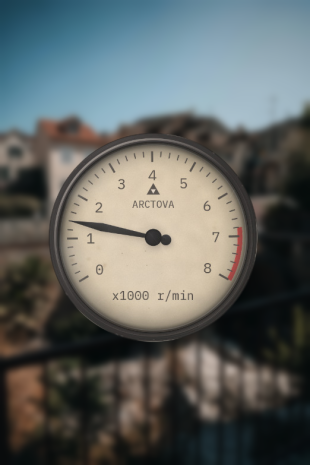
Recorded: 1400 (rpm)
